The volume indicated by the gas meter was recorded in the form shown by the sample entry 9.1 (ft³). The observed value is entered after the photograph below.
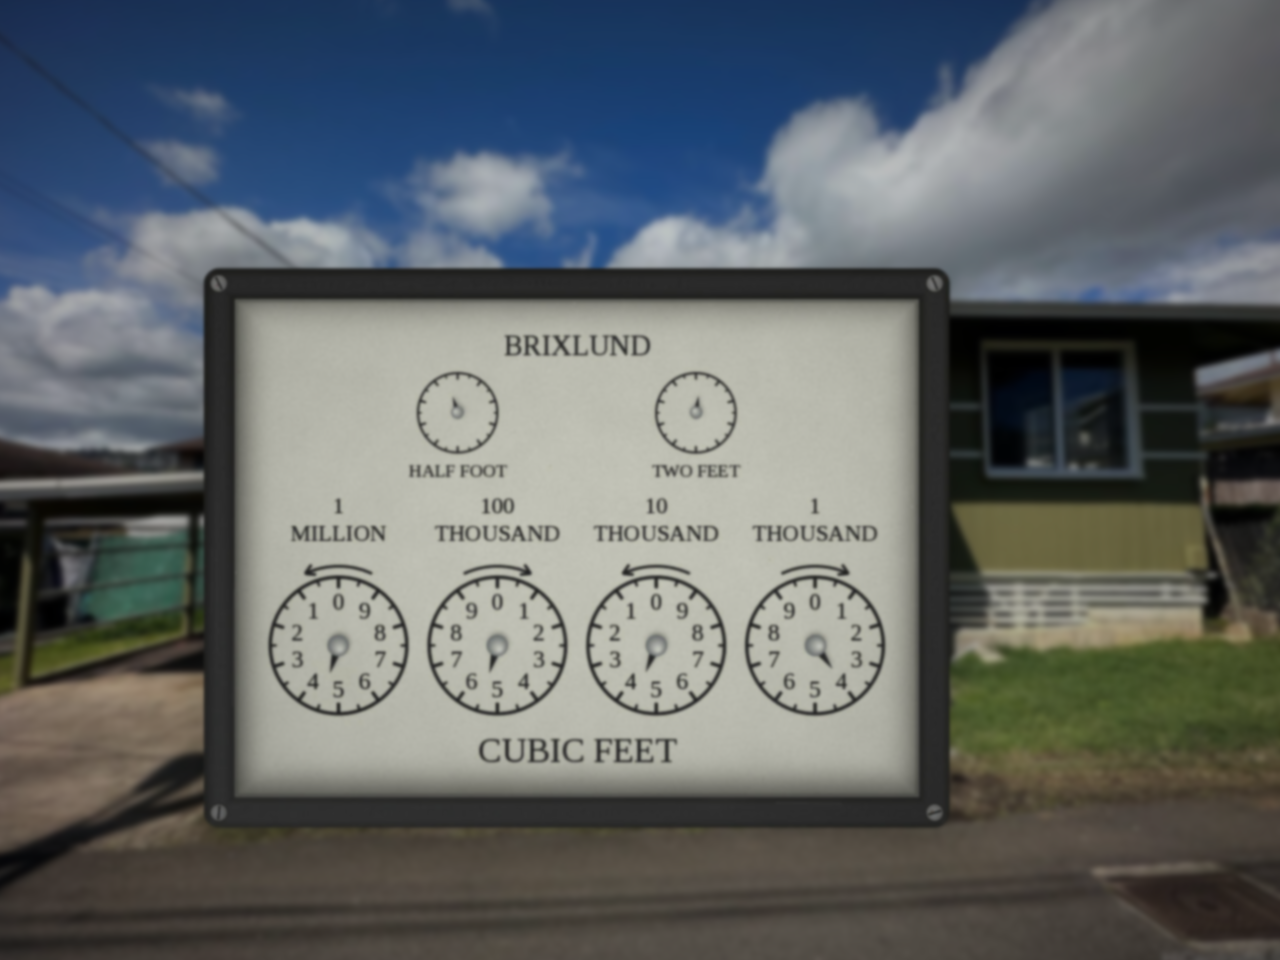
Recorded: 454400 (ft³)
